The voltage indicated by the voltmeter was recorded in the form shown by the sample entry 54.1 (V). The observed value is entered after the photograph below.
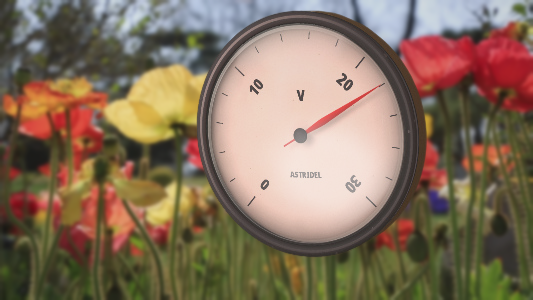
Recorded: 22 (V)
